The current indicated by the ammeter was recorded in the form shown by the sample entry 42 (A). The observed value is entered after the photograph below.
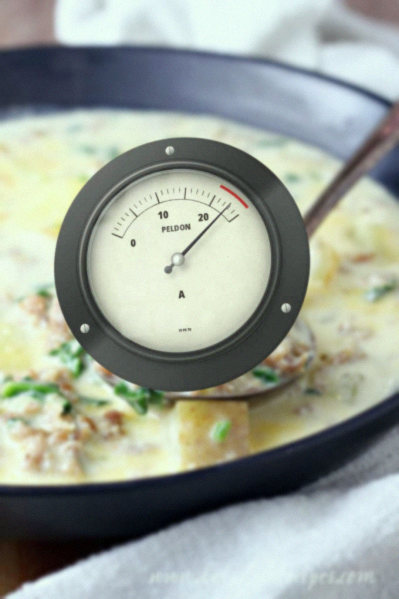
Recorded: 23 (A)
